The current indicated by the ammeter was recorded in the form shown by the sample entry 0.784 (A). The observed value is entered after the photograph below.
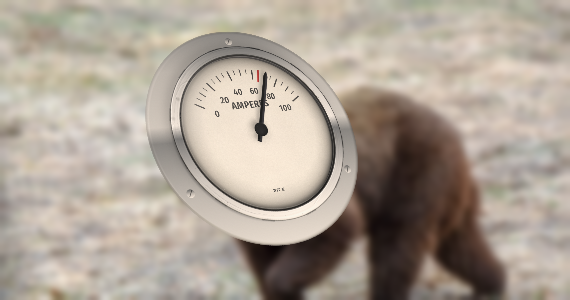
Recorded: 70 (A)
